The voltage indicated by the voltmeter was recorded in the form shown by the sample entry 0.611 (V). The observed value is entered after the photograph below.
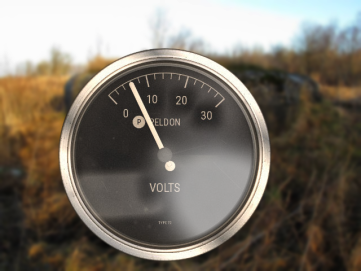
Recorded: 6 (V)
